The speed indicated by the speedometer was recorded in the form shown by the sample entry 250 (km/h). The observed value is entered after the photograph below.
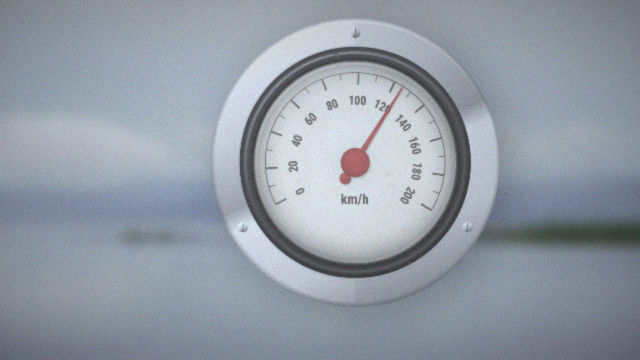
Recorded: 125 (km/h)
